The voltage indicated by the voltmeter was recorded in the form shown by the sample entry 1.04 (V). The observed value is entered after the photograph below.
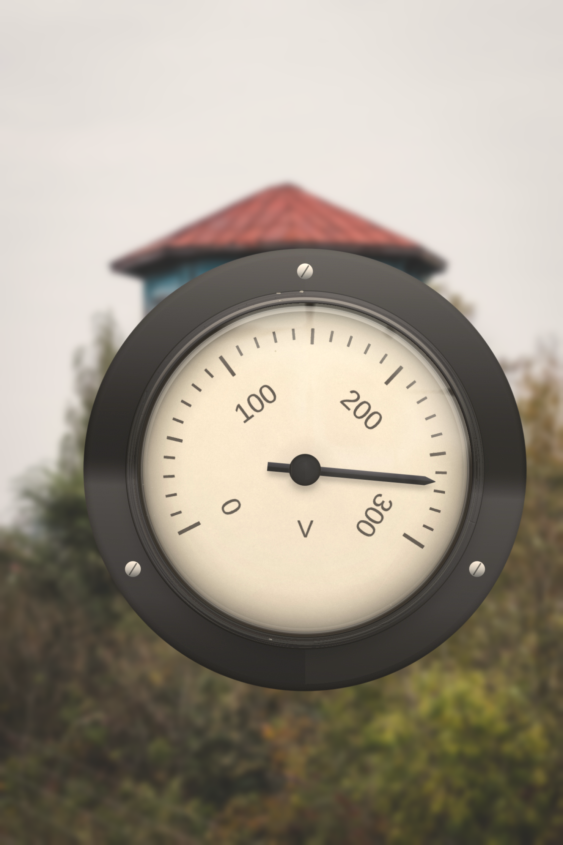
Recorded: 265 (V)
